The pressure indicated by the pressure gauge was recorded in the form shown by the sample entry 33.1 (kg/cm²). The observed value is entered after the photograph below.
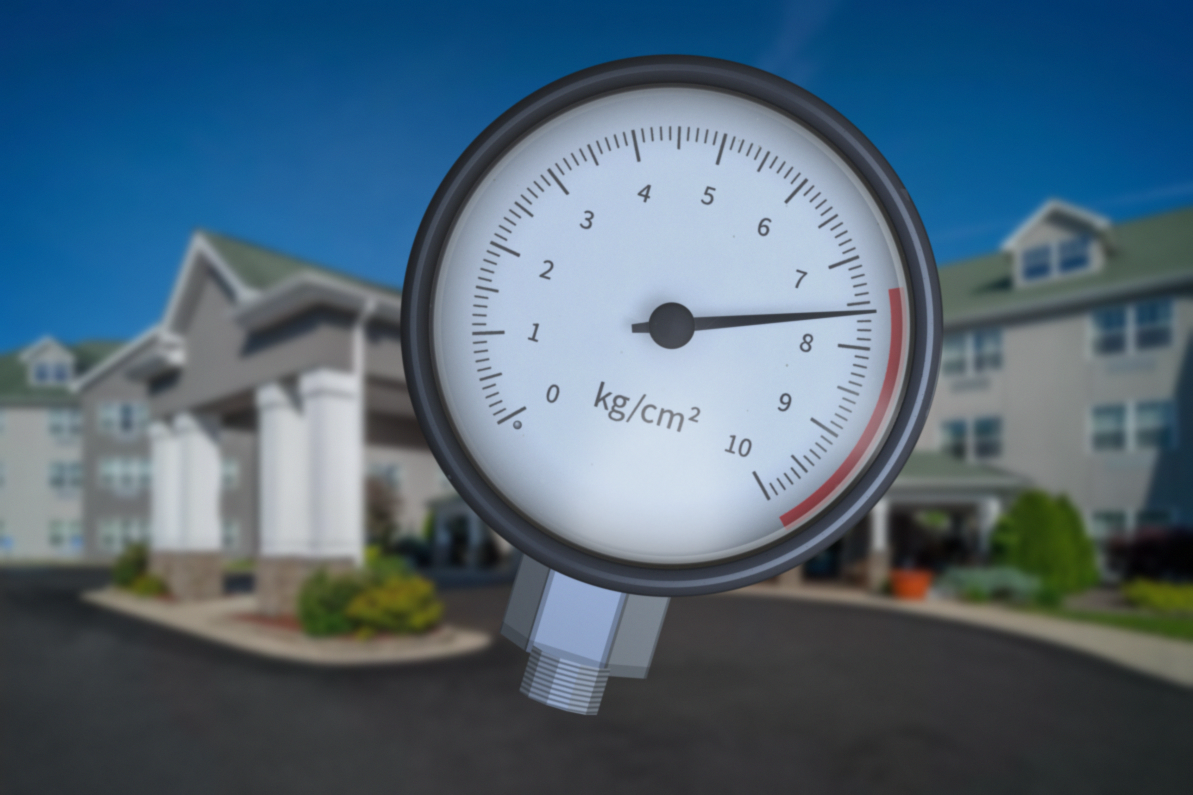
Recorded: 7.6 (kg/cm²)
